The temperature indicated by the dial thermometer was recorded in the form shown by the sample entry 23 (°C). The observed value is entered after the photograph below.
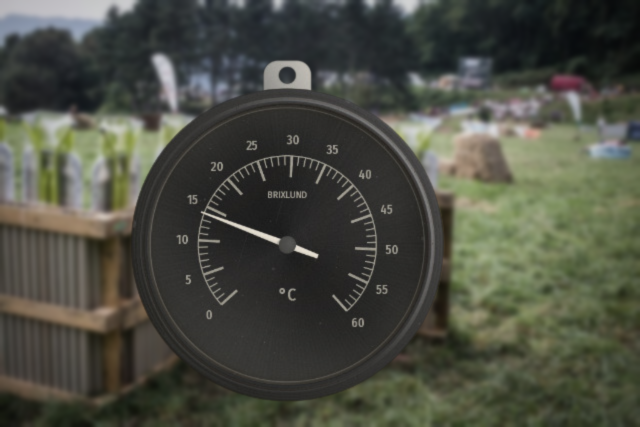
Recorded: 14 (°C)
